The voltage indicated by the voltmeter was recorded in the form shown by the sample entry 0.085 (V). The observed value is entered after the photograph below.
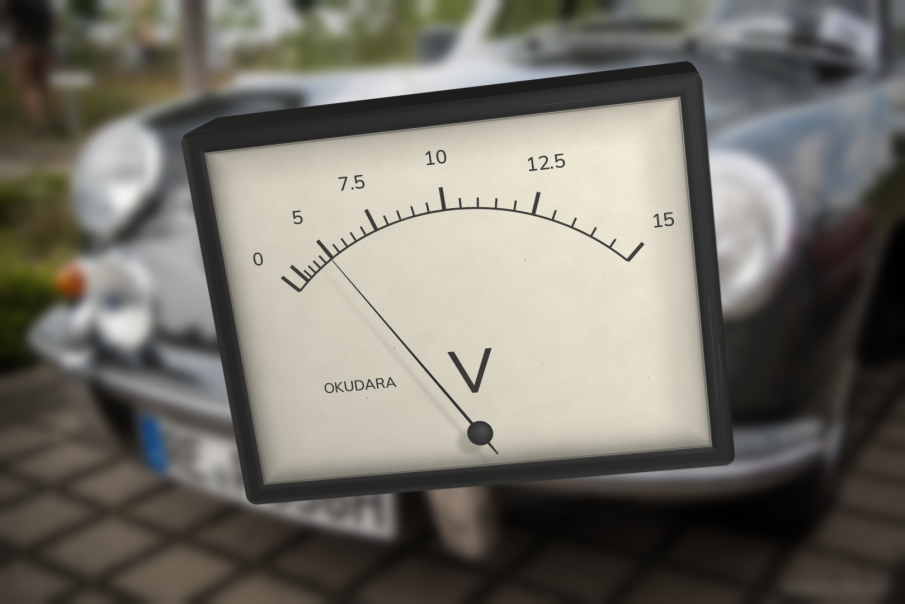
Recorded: 5 (V)
